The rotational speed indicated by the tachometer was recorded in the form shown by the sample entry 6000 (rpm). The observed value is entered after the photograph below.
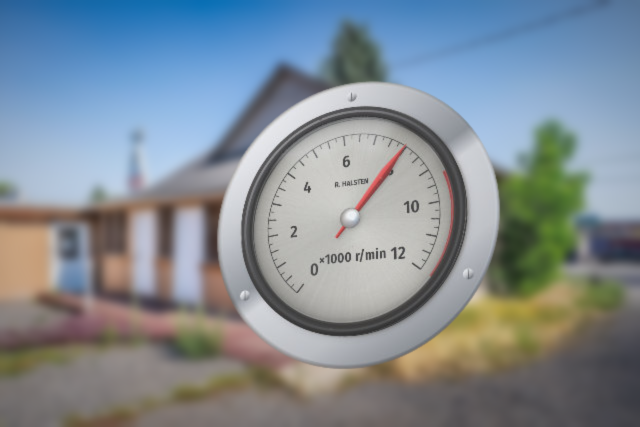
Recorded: 8000 (rpm)
